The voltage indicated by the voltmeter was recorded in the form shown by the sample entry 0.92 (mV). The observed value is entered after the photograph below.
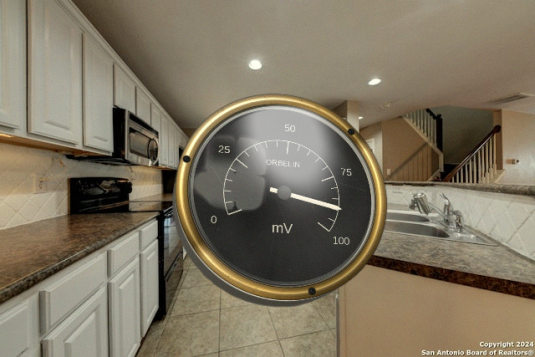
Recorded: 90 (mV)
